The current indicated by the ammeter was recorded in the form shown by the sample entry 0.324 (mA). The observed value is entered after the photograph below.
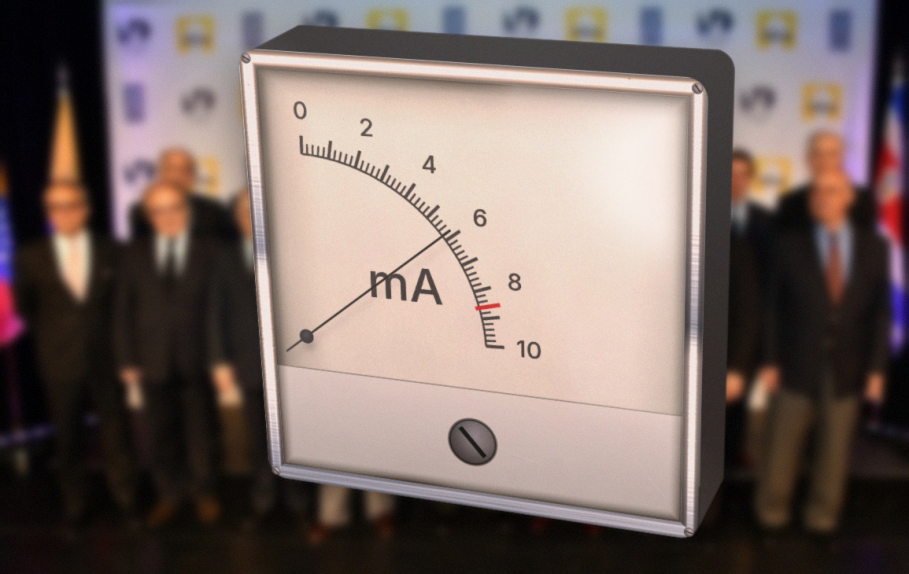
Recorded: 5.8 (mA)
